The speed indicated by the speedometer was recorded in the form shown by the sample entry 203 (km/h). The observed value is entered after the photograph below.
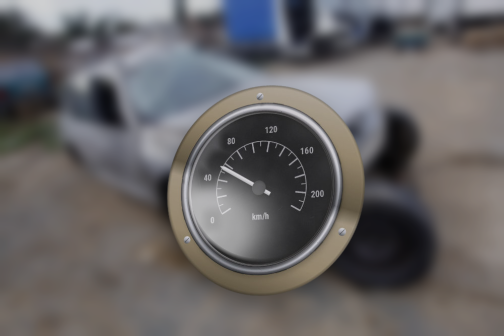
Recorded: 55 (km/h)
